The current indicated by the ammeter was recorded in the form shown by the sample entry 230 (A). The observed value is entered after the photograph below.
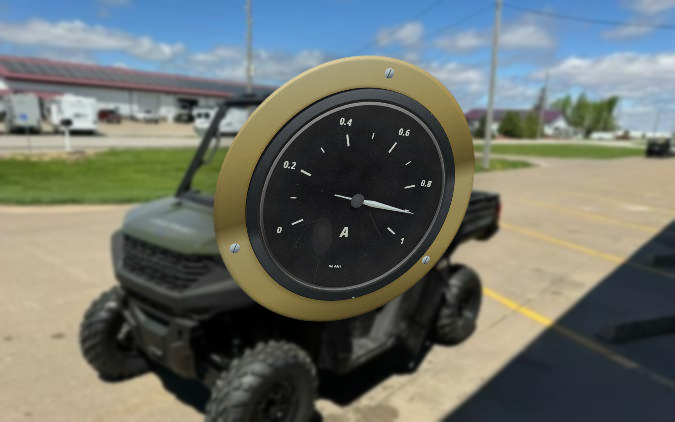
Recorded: 0.9 (A)
